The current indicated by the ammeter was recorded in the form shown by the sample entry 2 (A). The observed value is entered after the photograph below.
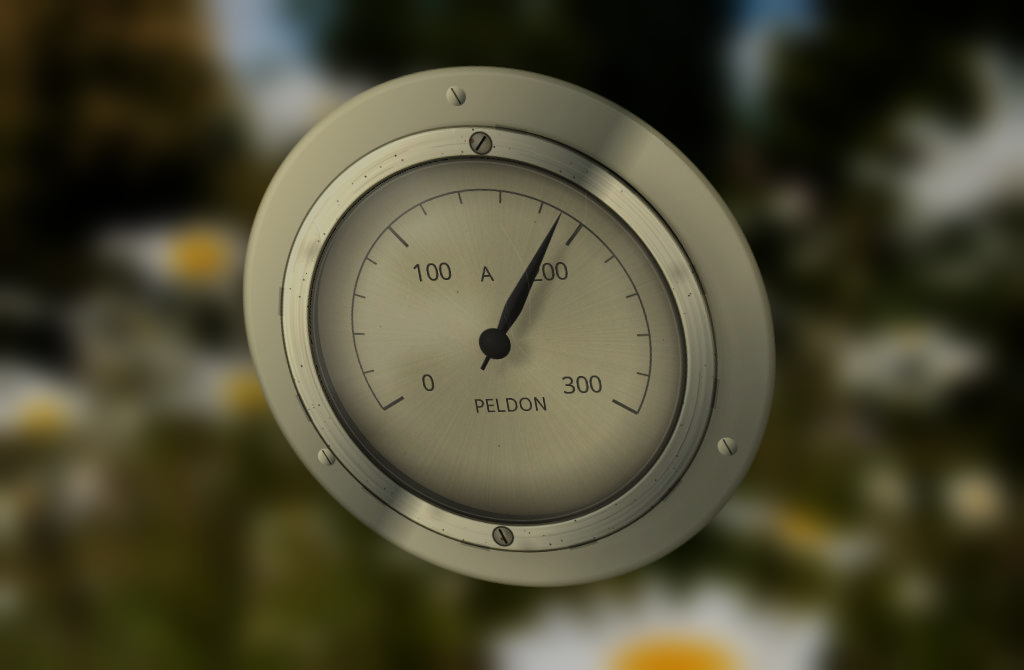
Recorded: 190 (A)
